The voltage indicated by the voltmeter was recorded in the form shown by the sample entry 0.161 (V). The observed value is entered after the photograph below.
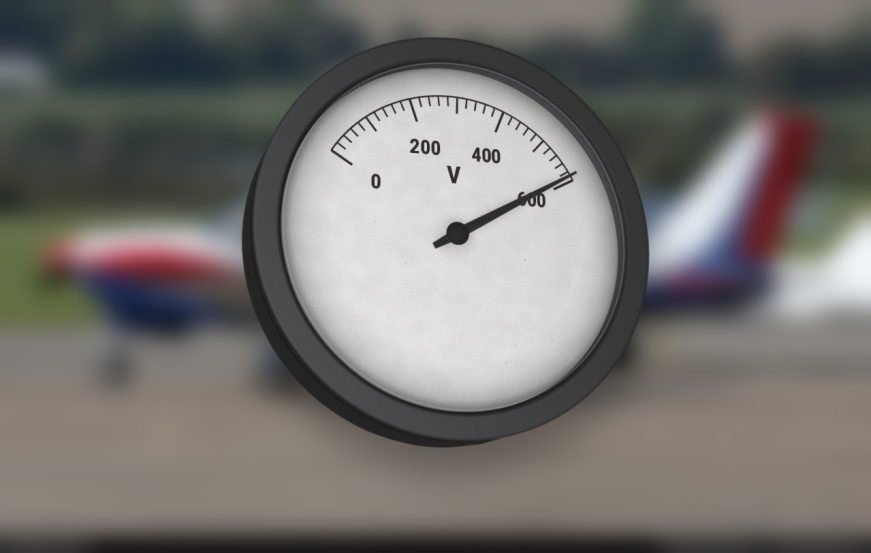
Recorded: 590 (V)
